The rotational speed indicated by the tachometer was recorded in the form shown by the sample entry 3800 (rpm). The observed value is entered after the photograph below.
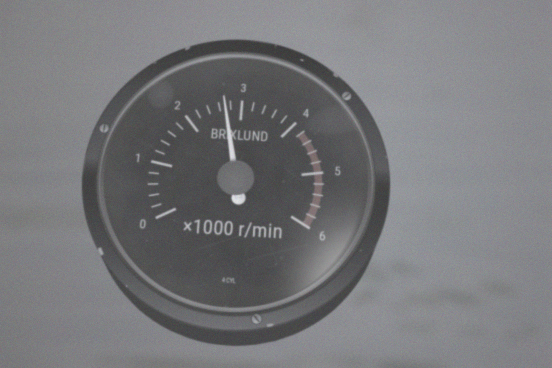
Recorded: 2700 (rpm)
